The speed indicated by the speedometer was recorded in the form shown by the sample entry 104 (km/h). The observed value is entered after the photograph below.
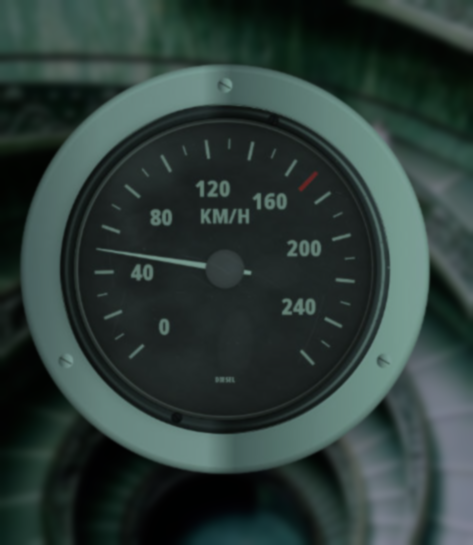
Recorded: 50 (km/h)
